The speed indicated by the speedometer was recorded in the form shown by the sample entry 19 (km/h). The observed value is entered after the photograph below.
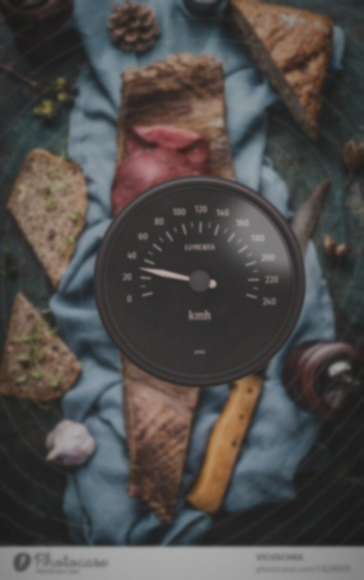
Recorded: 30 (km/h)
